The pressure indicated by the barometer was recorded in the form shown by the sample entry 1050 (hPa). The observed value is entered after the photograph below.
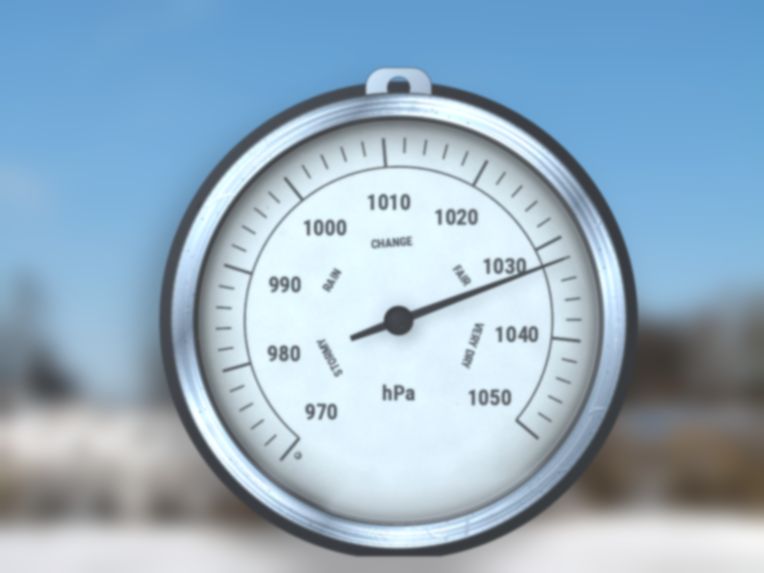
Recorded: 1032 (hPa)
